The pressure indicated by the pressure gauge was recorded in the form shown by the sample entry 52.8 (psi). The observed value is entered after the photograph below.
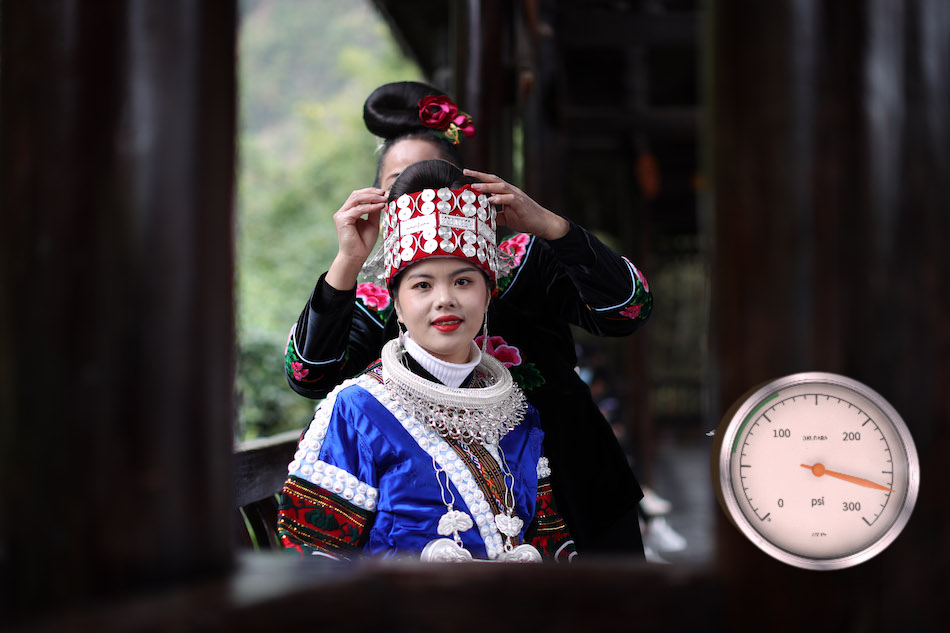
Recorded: 265 (psi)
